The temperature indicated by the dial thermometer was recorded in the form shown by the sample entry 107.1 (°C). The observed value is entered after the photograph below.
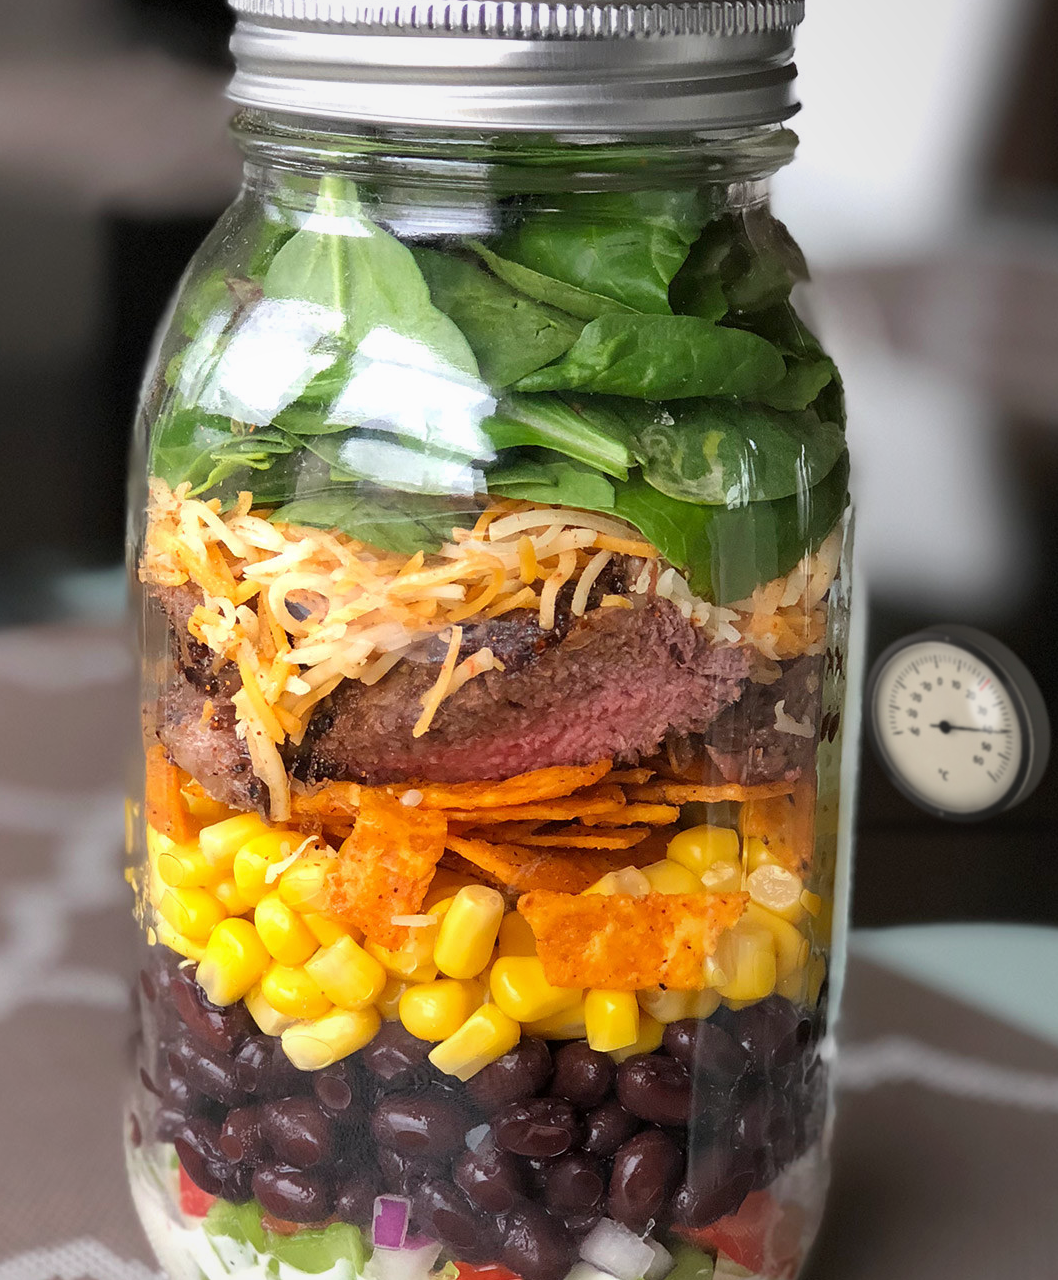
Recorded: 40 (°C)
